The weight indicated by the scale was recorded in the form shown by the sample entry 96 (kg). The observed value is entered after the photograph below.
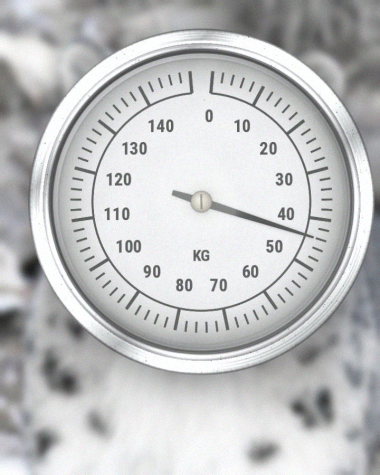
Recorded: 44 (kg)
